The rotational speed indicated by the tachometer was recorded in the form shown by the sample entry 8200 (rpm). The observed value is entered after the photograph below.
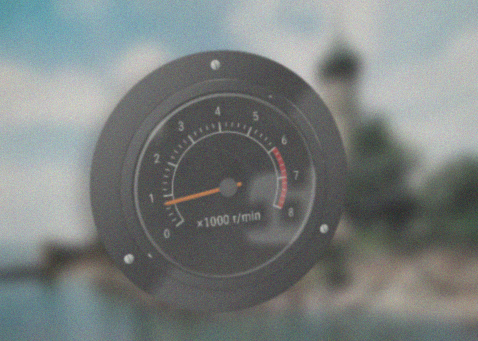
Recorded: 800 (rpm)
